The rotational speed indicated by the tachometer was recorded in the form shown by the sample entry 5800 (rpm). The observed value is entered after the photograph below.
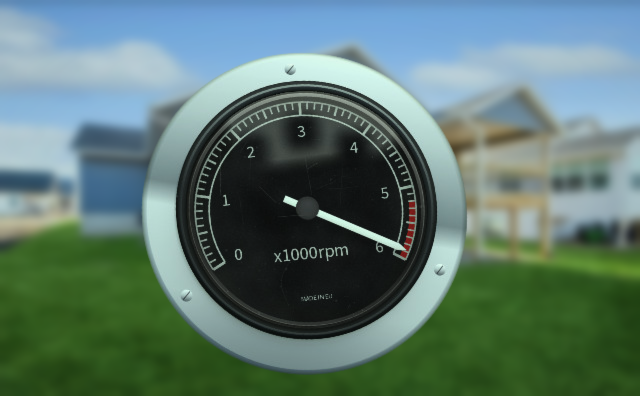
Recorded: 5900 (rpm)
